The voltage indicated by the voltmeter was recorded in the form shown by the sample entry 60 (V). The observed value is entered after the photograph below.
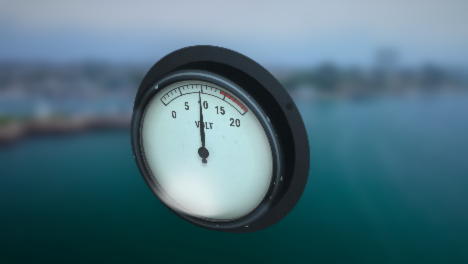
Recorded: 10 (V)
